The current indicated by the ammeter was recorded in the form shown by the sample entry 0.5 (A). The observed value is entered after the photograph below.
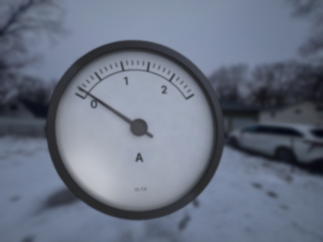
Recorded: 0.1 (A)
